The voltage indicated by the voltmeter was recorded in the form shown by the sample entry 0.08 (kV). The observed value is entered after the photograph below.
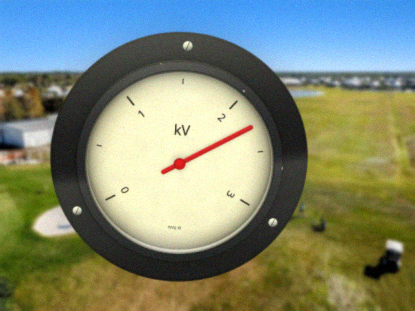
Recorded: 2.25 (kV)
